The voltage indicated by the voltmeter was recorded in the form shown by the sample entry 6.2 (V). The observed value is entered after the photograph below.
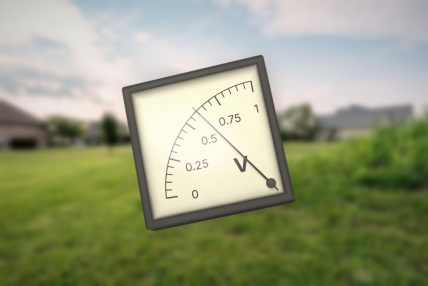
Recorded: 0.6 (V)
